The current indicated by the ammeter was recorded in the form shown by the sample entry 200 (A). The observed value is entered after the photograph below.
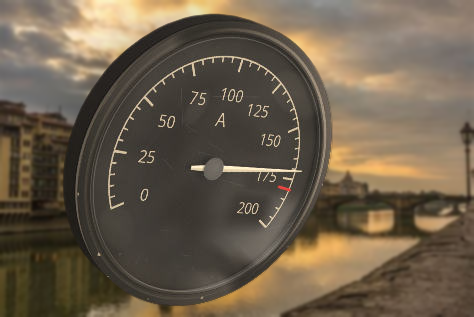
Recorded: 170 (A)
